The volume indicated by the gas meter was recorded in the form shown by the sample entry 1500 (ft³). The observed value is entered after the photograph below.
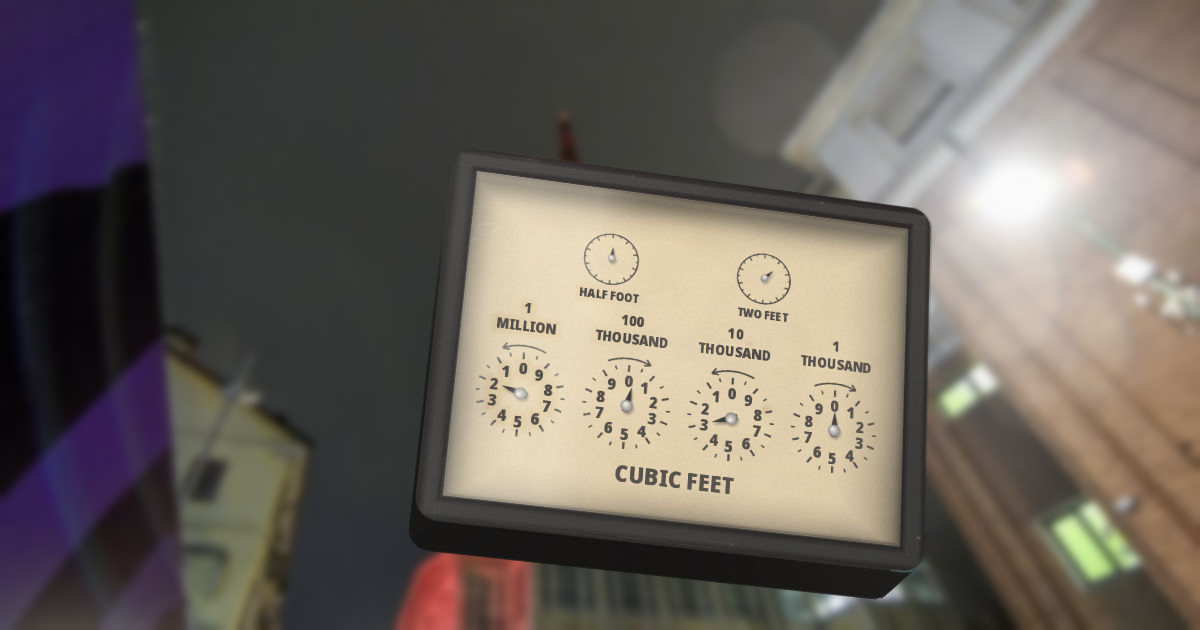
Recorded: 203000 (ft³)
